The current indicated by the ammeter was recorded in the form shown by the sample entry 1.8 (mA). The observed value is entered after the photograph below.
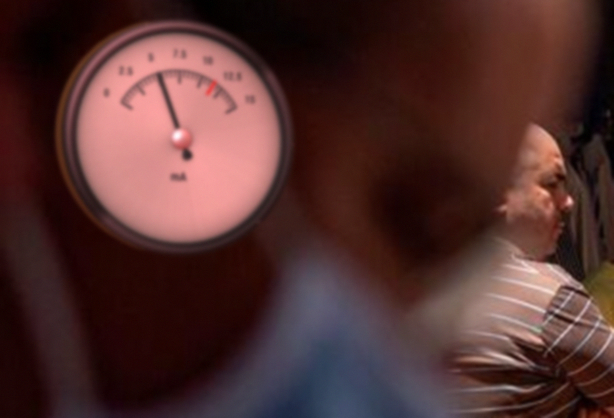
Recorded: 5 (mA)
